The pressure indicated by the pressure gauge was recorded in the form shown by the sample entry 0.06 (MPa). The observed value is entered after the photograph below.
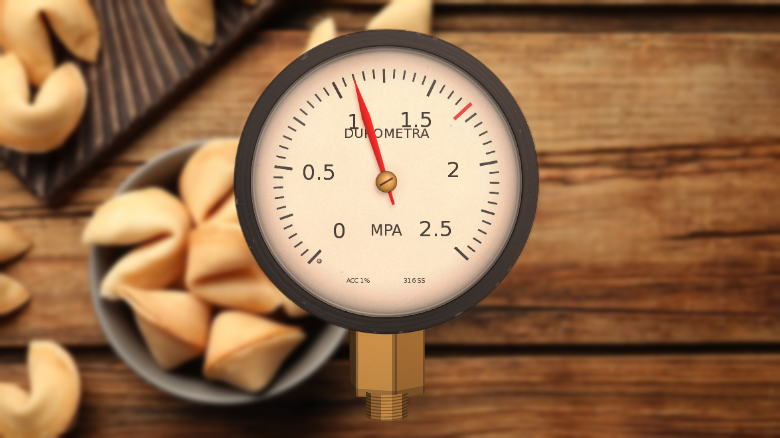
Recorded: 1.1 (MPa)
